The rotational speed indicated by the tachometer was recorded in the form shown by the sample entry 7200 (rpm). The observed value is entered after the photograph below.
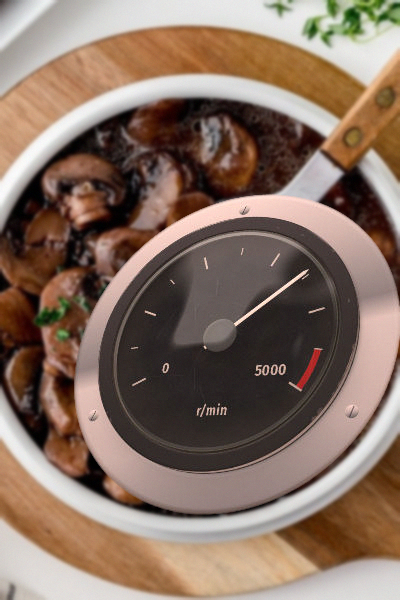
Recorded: 3500 (rpm)
